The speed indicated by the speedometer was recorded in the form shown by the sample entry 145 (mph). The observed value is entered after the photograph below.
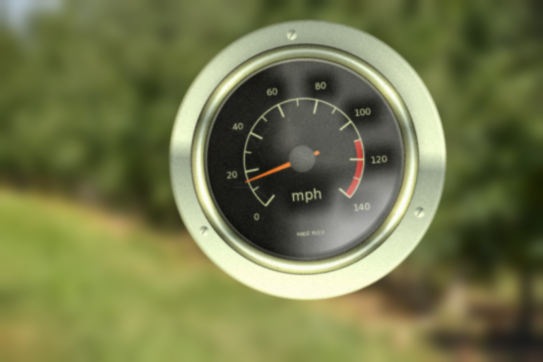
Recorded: 15 (mph)
